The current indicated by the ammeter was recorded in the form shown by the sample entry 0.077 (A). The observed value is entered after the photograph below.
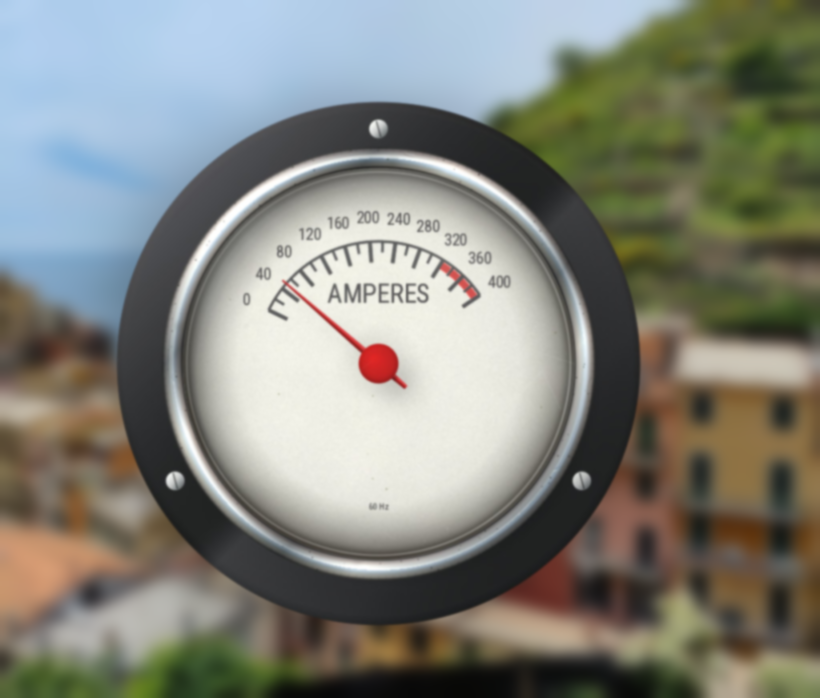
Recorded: 50 (A)
